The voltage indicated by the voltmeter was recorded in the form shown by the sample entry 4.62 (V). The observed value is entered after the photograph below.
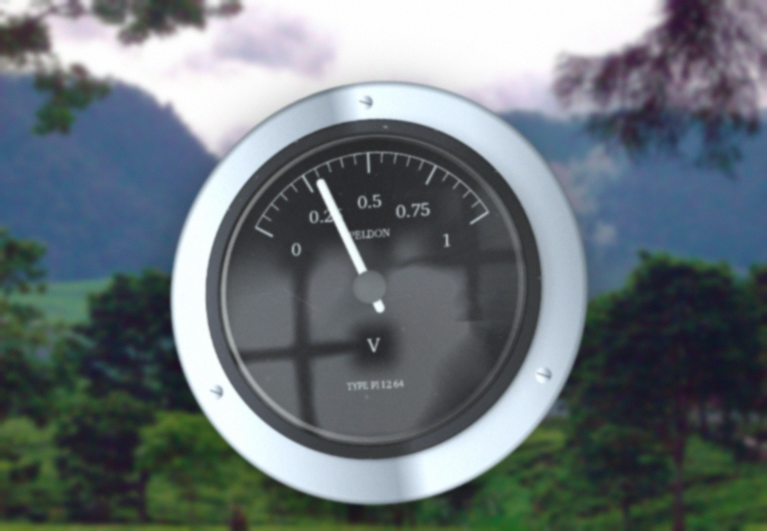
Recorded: 0.3 (V)
